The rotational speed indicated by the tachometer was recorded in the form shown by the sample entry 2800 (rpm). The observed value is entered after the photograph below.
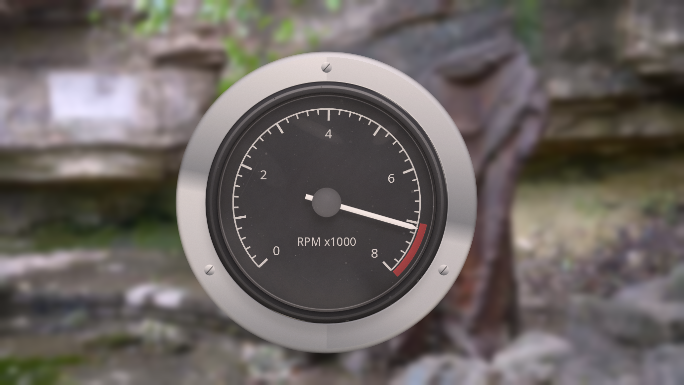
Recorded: 7100 (rpm)
